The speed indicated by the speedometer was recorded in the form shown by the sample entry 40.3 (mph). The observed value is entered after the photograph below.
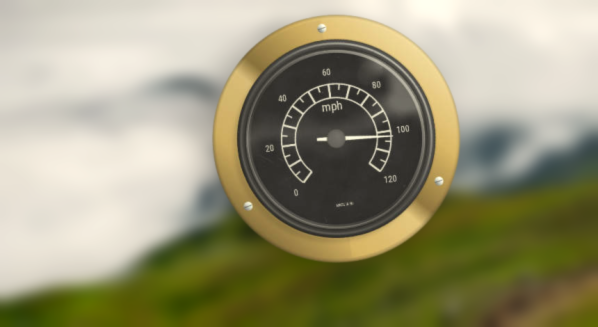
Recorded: 102.5 (mph)
